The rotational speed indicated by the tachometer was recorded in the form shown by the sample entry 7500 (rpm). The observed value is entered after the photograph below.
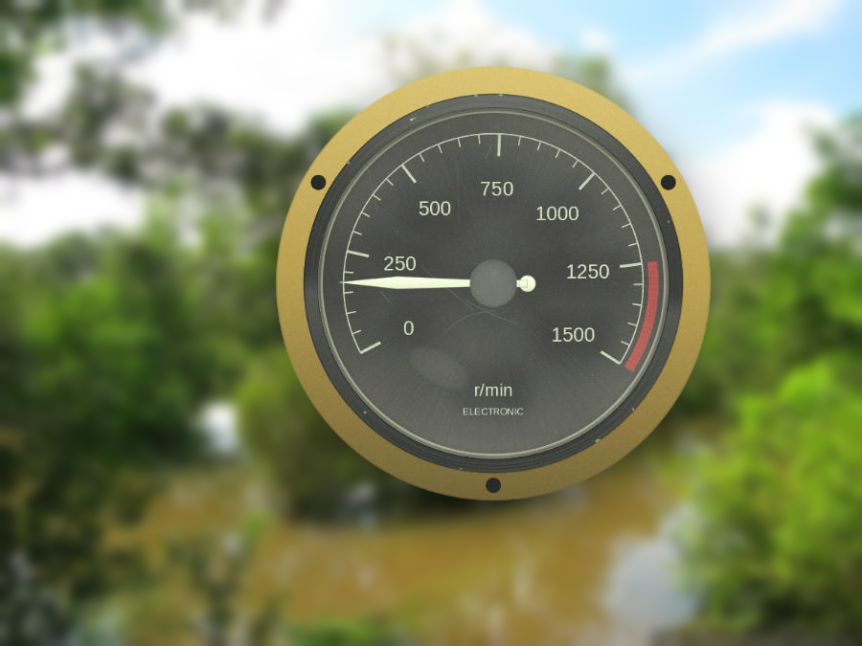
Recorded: 175 (rpm)
